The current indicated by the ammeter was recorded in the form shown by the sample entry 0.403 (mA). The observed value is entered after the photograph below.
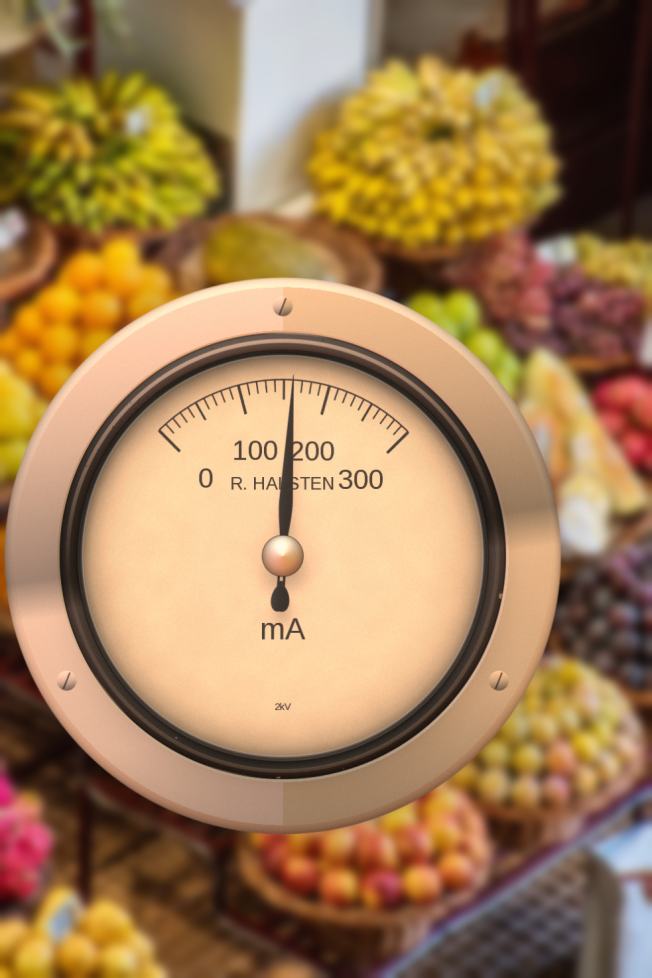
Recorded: 160 (mA)
